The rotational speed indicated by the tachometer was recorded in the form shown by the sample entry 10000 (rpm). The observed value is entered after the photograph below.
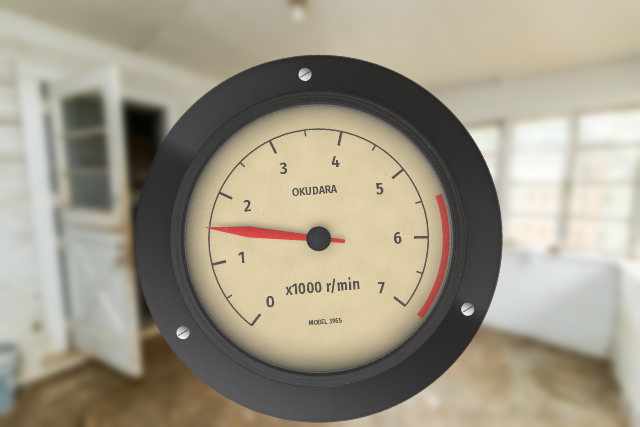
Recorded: 1500 (rpm)
